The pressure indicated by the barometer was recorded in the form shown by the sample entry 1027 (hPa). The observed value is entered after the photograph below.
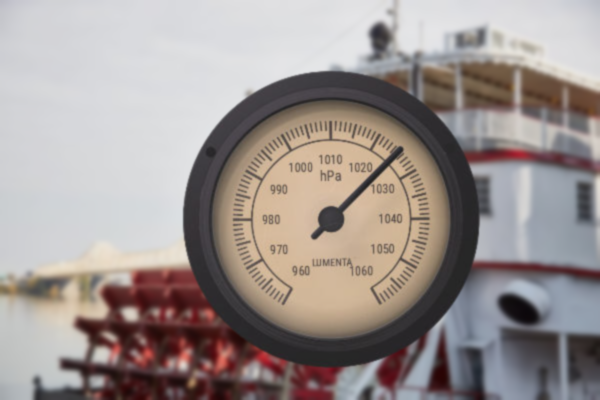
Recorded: 1025 (hPa)
